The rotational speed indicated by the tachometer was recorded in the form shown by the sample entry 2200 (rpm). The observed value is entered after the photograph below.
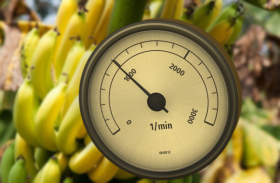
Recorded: 1000 (rpm)
